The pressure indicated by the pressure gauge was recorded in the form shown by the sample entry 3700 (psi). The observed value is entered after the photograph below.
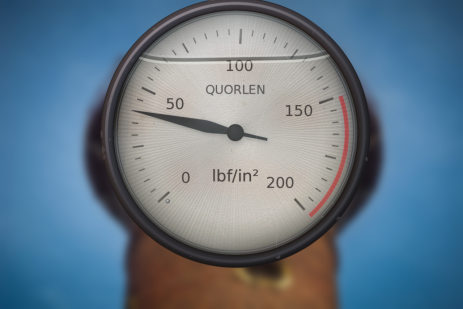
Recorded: 40 (psi)
